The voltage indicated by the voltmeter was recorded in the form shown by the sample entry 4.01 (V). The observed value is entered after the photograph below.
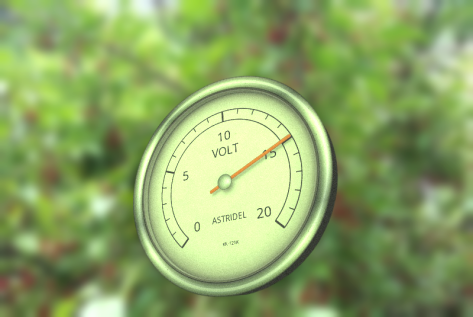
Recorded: 15 (V)
